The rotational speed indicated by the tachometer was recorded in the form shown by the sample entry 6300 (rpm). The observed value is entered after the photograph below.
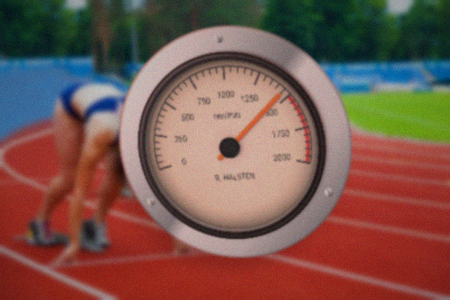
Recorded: 1450 (rpm)
